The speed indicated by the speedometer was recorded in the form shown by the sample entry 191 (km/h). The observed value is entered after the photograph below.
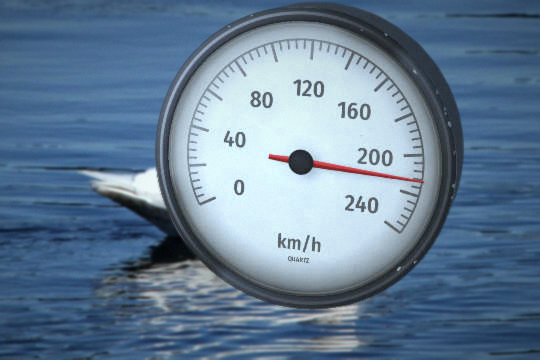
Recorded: 212 (km/h)
